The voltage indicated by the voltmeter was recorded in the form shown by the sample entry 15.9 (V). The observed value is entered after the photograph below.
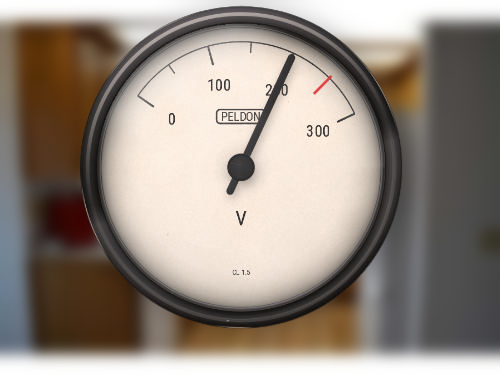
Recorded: 200 (V)
